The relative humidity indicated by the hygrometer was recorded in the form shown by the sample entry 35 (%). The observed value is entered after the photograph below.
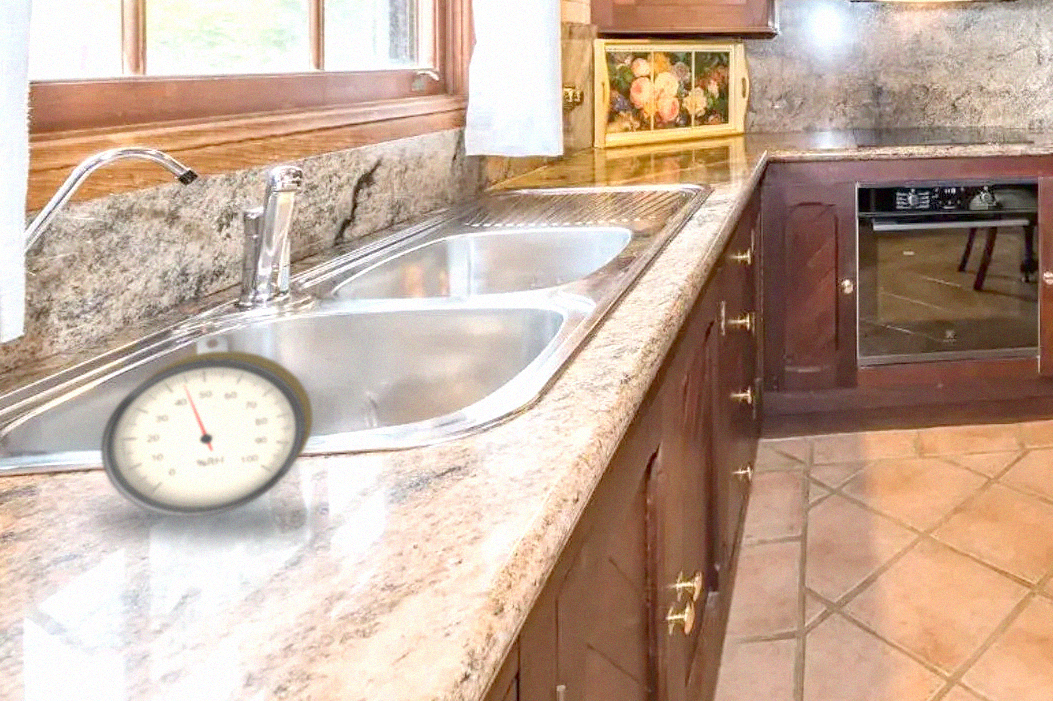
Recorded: 45 (%)
